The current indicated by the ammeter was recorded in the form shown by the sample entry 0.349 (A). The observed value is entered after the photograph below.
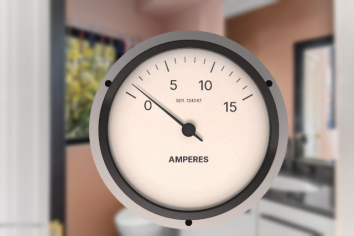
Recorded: 1 (A)
